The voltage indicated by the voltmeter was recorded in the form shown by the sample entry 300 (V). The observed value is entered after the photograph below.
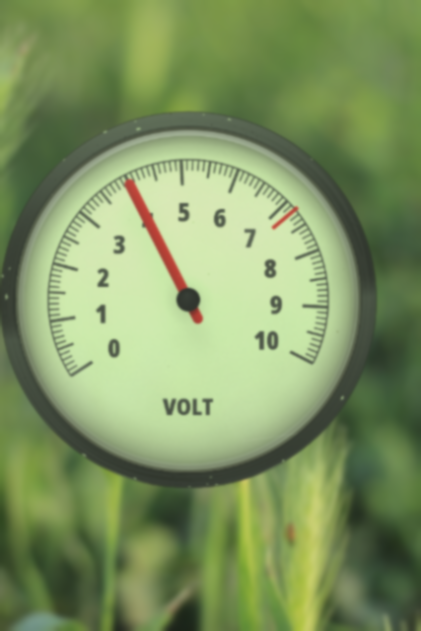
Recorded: 4 (V)
